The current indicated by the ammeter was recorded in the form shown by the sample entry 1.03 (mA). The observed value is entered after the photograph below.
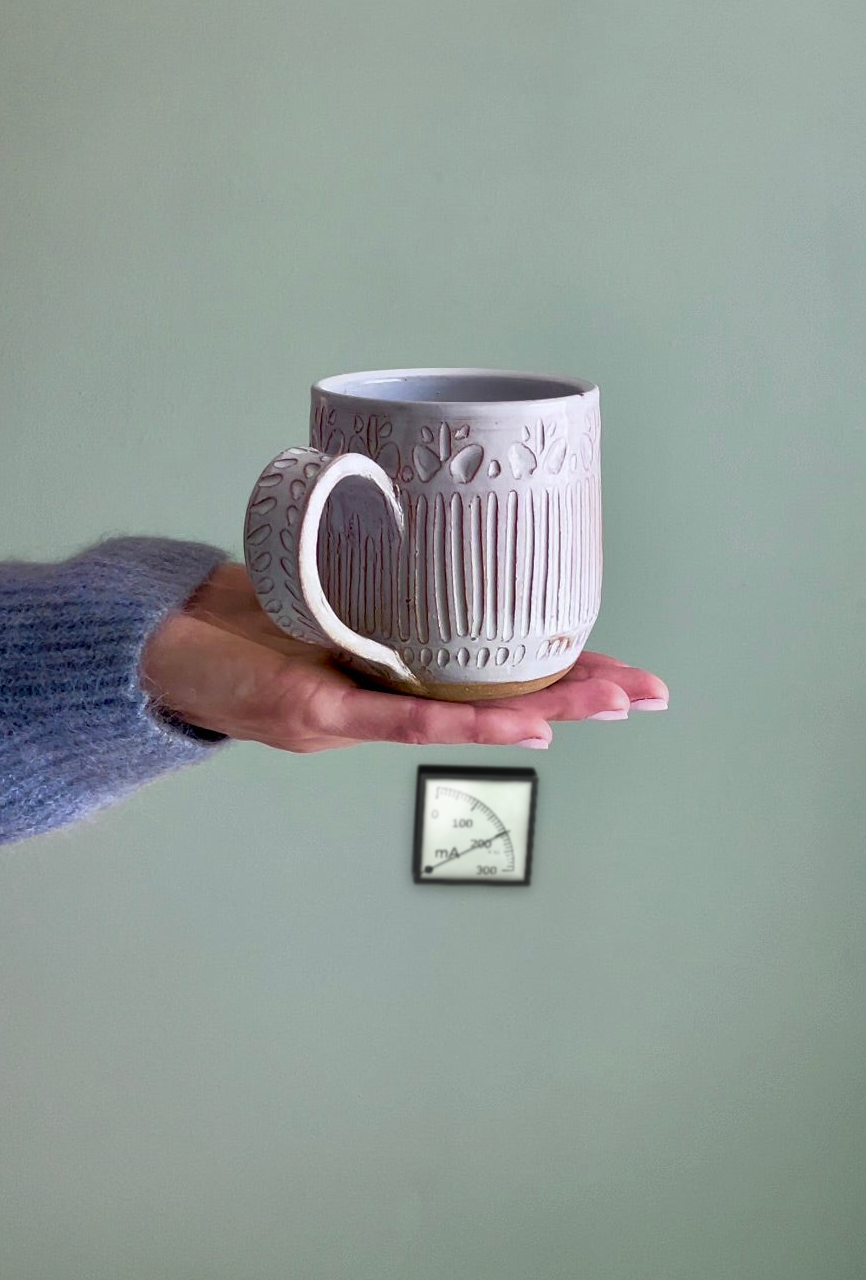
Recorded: 200 (mA)
